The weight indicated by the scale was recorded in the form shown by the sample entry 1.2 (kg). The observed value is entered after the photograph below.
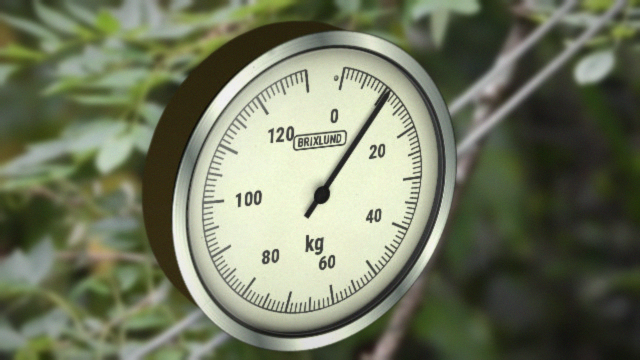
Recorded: 10 (kg)
